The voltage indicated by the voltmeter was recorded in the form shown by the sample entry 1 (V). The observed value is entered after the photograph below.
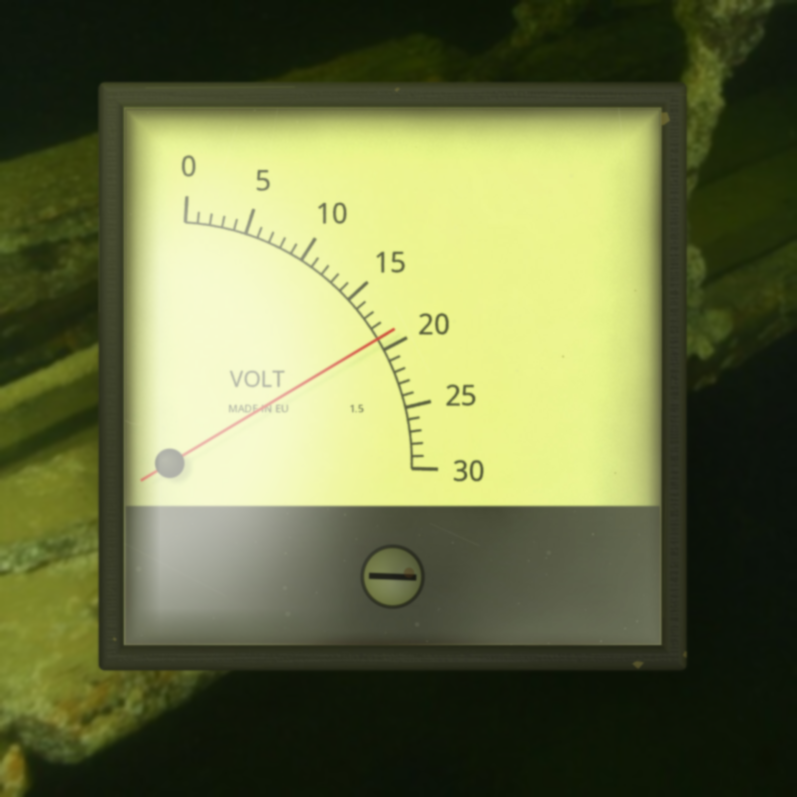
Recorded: 19 (V)
